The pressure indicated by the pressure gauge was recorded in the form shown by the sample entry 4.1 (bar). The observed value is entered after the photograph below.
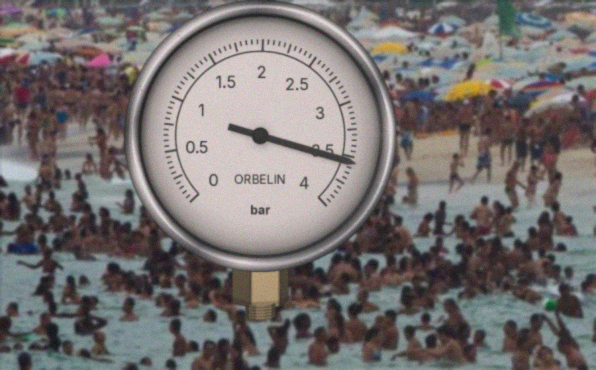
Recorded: 3.55 (bar)
